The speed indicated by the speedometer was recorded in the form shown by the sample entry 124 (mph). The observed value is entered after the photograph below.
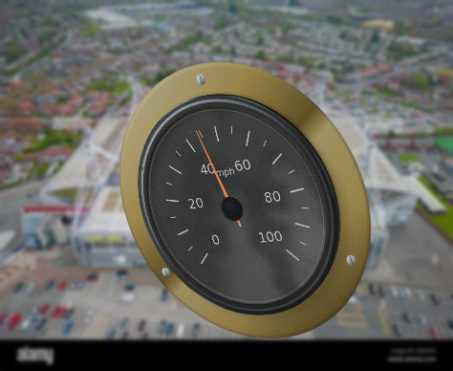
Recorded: 45 (mph)
